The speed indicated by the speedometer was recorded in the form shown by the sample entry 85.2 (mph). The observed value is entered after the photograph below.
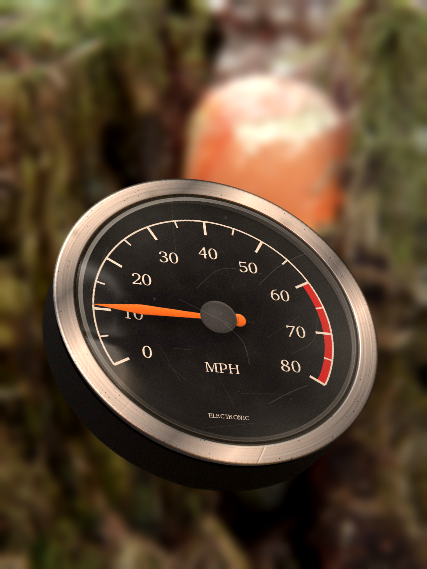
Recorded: 10 (mph)
